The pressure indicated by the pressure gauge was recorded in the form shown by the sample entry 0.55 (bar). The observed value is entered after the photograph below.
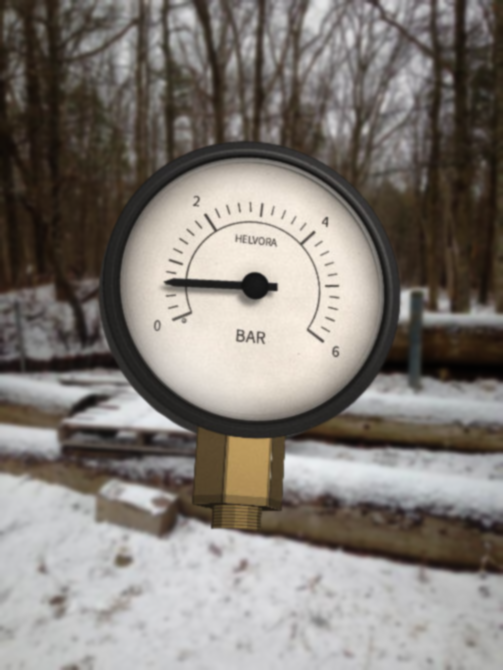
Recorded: 0.6 (bar)
